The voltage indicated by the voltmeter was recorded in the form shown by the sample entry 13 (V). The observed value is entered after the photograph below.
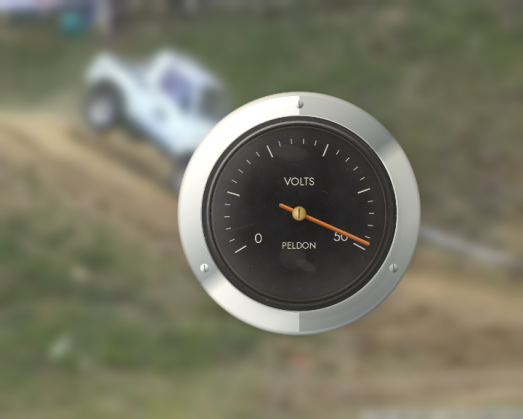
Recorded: 49 (V)
